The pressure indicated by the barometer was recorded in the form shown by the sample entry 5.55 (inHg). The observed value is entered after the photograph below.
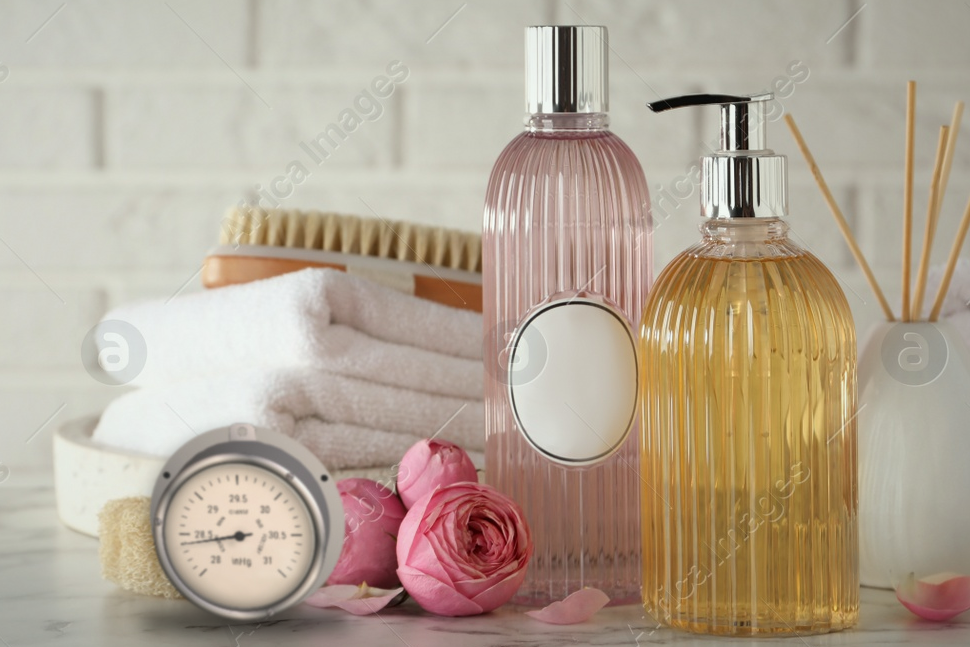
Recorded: 28.4 (inHg)
